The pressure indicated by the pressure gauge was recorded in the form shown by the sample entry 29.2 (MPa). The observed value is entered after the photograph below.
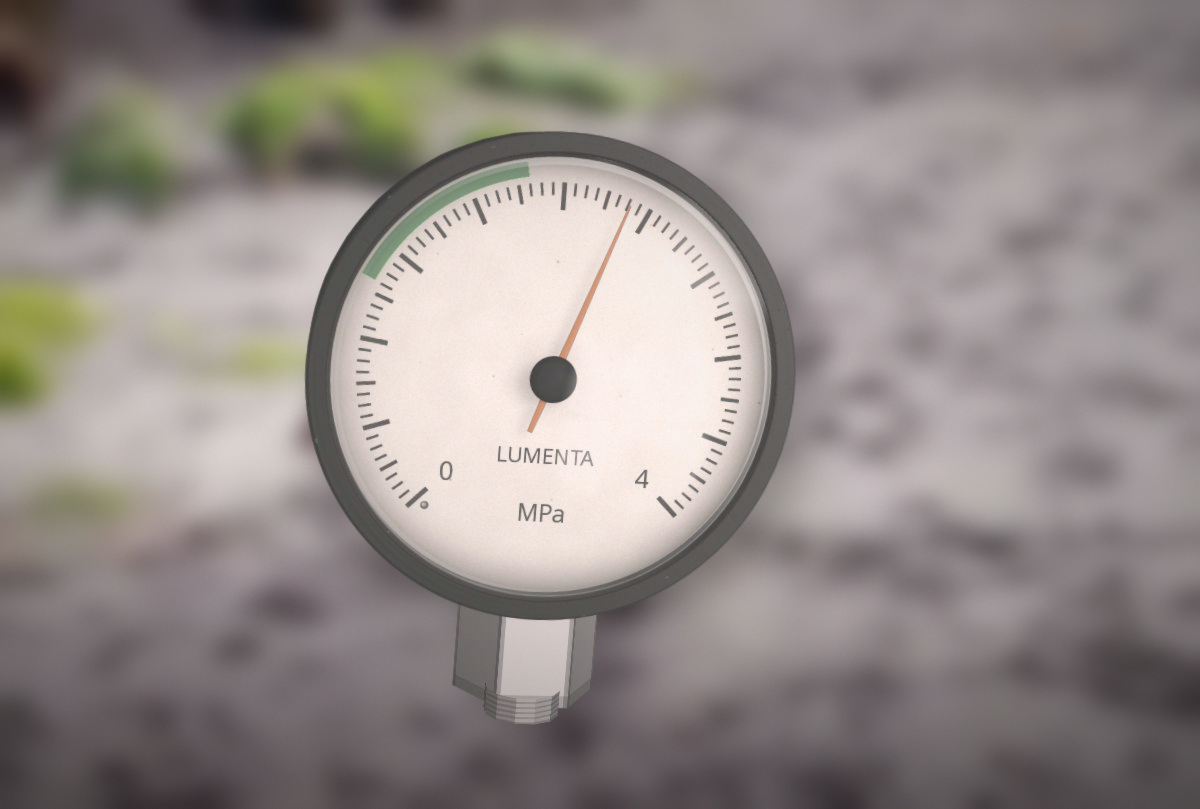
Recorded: 2.3 (MPa)
